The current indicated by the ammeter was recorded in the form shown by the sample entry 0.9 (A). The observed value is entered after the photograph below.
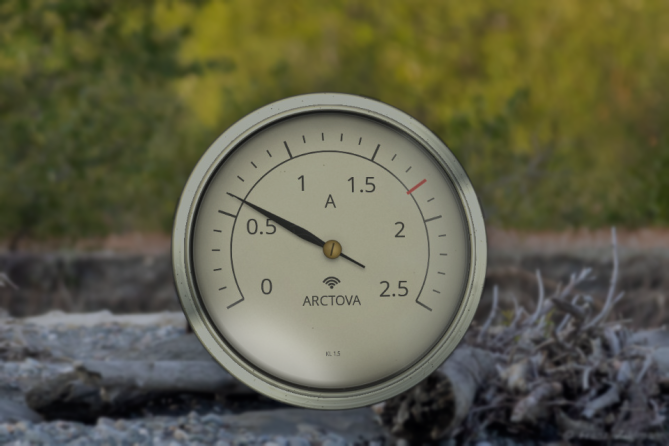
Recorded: 0.6 (A)
